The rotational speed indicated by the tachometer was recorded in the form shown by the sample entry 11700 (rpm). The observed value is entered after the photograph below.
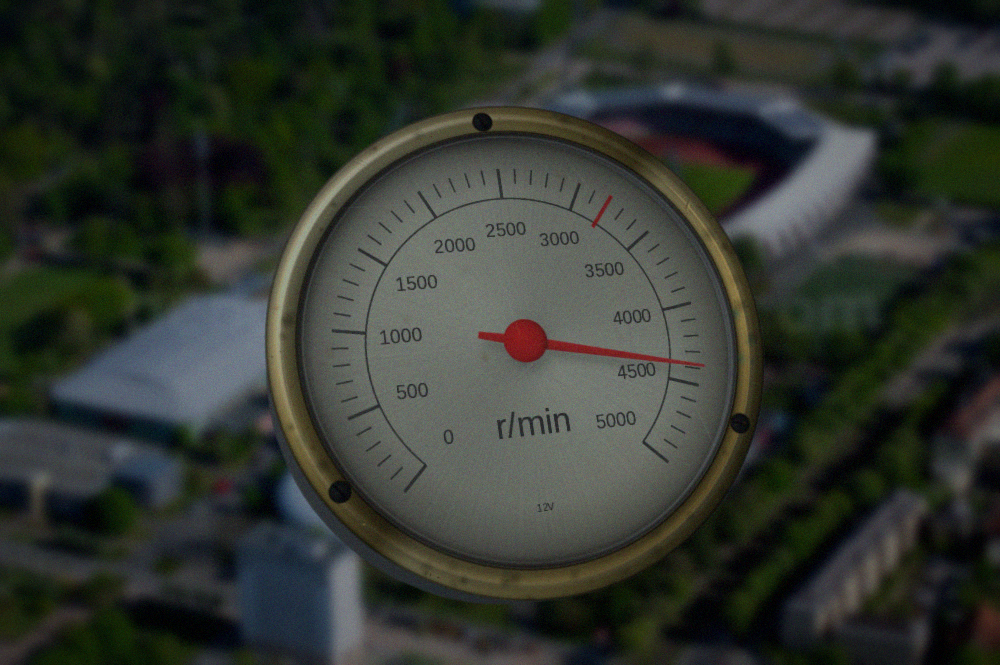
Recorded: 4400 (rpm)
